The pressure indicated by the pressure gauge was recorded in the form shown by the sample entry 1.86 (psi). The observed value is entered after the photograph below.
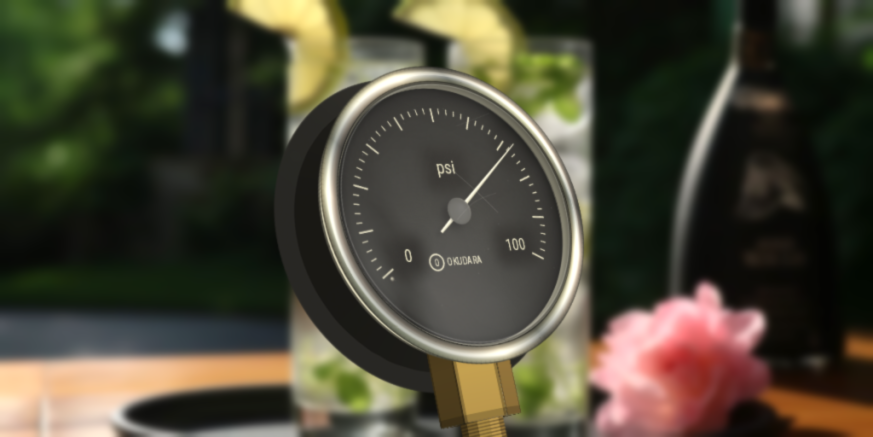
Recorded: 72 (psi)
